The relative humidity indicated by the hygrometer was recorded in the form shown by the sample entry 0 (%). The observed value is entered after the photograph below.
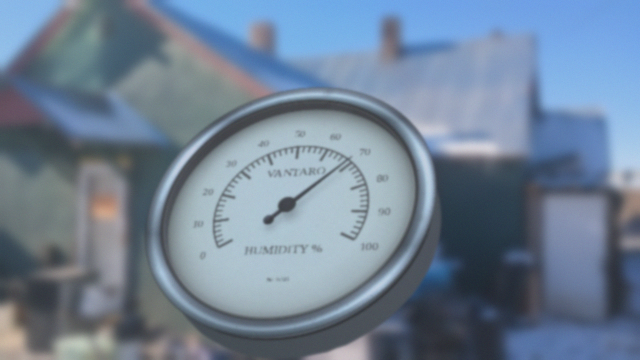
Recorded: 70 (%)
